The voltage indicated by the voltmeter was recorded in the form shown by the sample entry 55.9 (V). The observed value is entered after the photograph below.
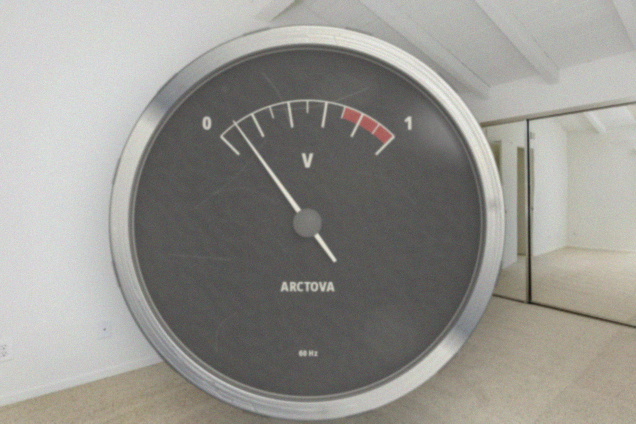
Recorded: 0.1 (V)
